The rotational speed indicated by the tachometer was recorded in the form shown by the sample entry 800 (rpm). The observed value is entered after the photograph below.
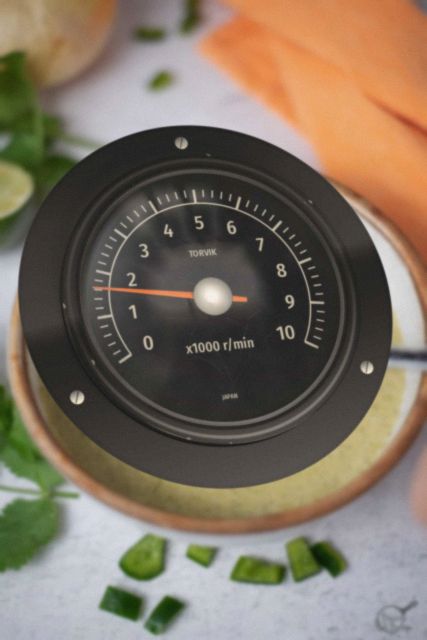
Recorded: 1600 (rpm)
